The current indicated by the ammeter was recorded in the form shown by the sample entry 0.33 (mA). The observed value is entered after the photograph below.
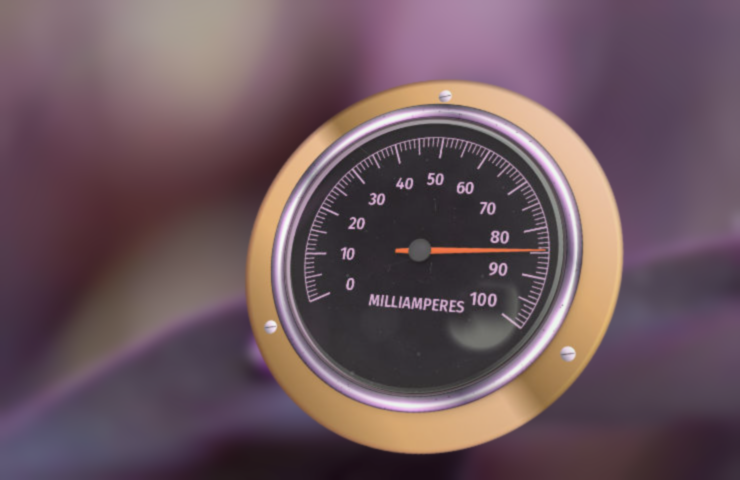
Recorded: 85 (mA)
